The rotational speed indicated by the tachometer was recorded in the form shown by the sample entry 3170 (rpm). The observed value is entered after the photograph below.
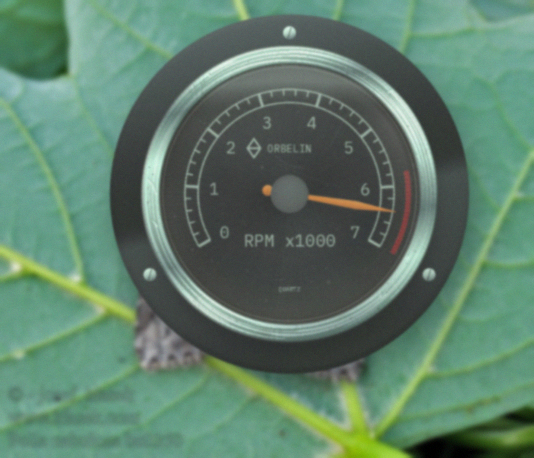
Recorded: 6400 (rpm)
